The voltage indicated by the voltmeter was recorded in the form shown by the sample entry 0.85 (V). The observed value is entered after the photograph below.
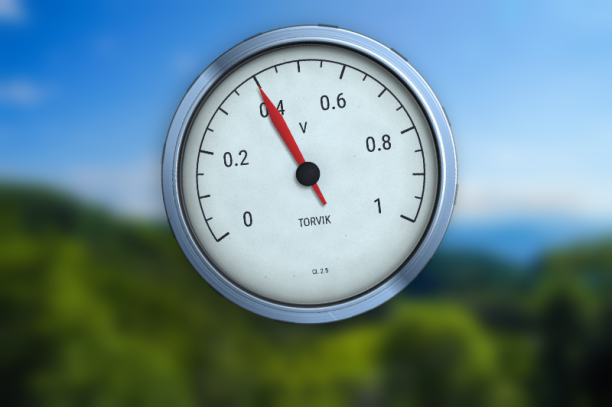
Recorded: 0.4 (V)
